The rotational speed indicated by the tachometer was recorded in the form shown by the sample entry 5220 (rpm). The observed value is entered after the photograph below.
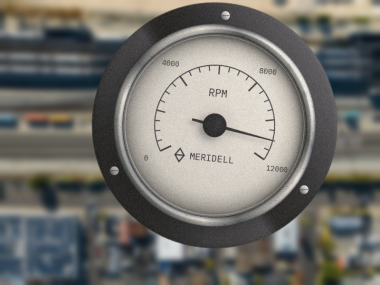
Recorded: 11000 (rpm)
